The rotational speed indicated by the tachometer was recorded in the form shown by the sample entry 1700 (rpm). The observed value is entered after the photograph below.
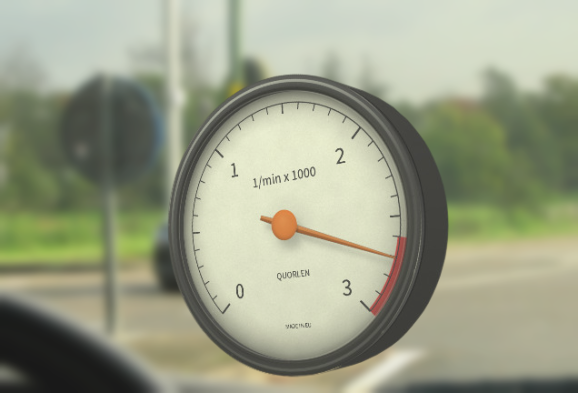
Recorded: 2700 (rpm)
